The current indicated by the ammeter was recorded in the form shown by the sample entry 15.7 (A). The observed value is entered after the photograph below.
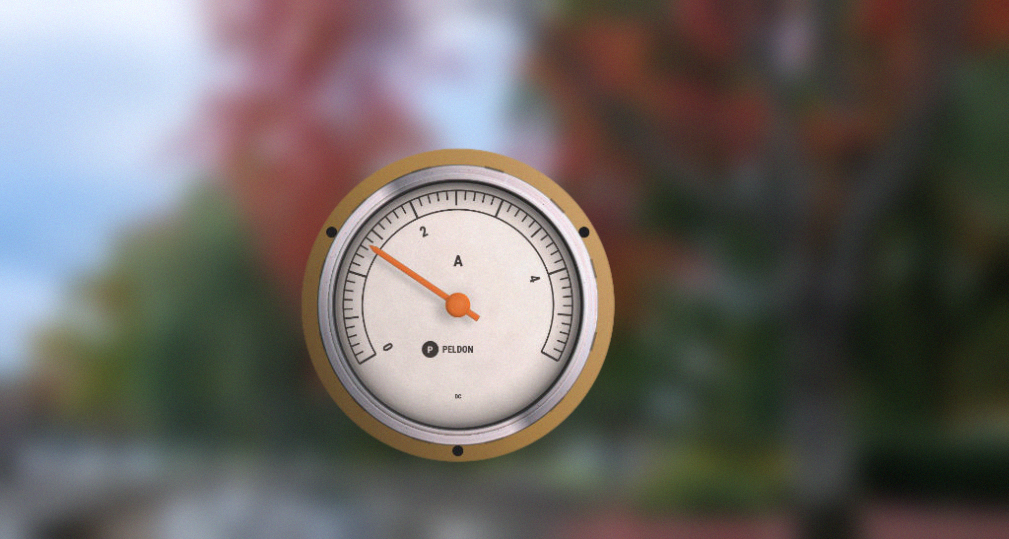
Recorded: 1.35 (A)
